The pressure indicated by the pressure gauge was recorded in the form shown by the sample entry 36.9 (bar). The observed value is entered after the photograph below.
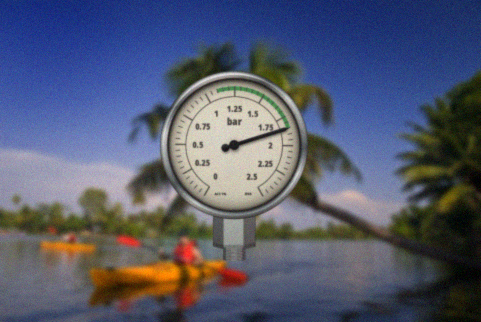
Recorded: 1.85 (bar)
